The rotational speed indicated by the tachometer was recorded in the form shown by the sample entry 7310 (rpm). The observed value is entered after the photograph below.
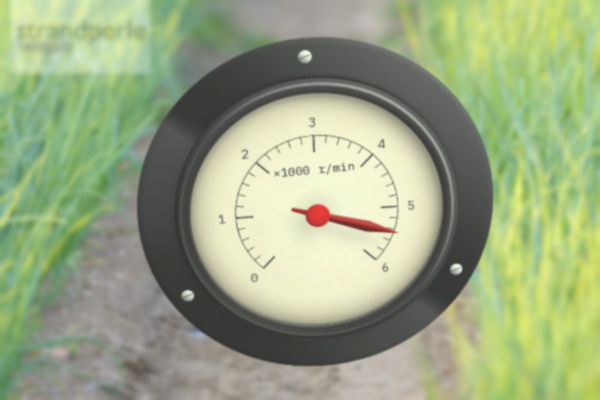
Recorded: 5400 (rpm)
